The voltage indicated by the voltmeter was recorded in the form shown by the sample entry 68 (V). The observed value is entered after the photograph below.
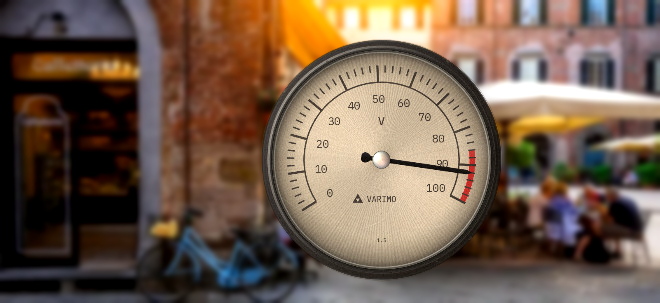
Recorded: 92 (V)
